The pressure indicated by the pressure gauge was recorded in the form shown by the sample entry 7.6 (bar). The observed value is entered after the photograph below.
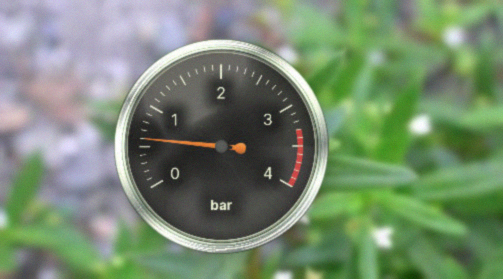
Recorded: 0.6 (bar)
